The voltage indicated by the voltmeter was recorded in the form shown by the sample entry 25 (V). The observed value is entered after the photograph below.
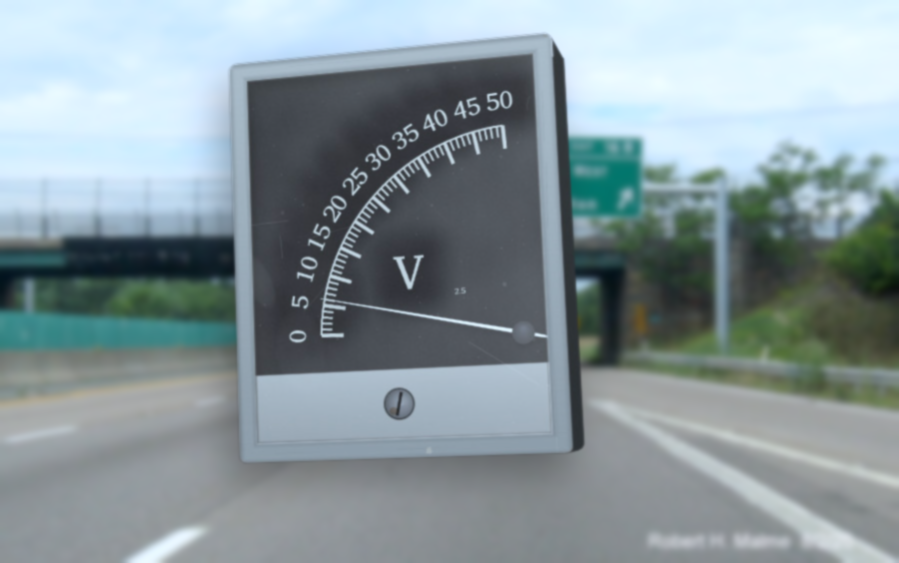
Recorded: 6 (V)
